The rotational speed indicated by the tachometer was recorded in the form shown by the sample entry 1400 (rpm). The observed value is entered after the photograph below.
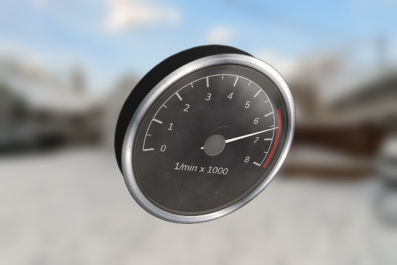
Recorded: 6500 (rpm)
